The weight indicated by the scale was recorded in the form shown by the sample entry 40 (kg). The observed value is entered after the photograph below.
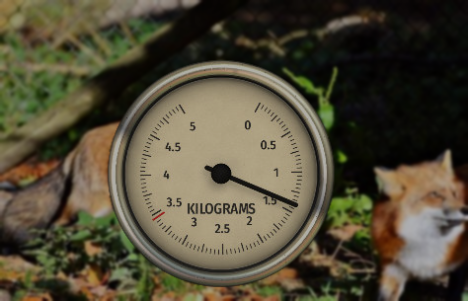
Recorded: 1.4 (kg)
